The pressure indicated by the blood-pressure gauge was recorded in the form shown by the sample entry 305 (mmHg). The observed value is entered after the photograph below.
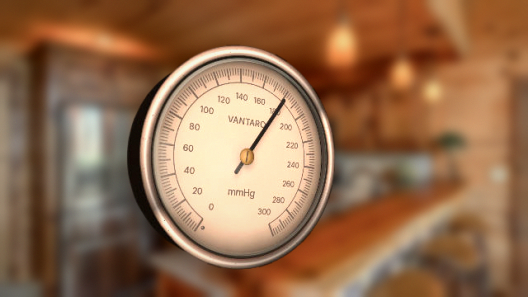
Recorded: 180 (mmHg)
